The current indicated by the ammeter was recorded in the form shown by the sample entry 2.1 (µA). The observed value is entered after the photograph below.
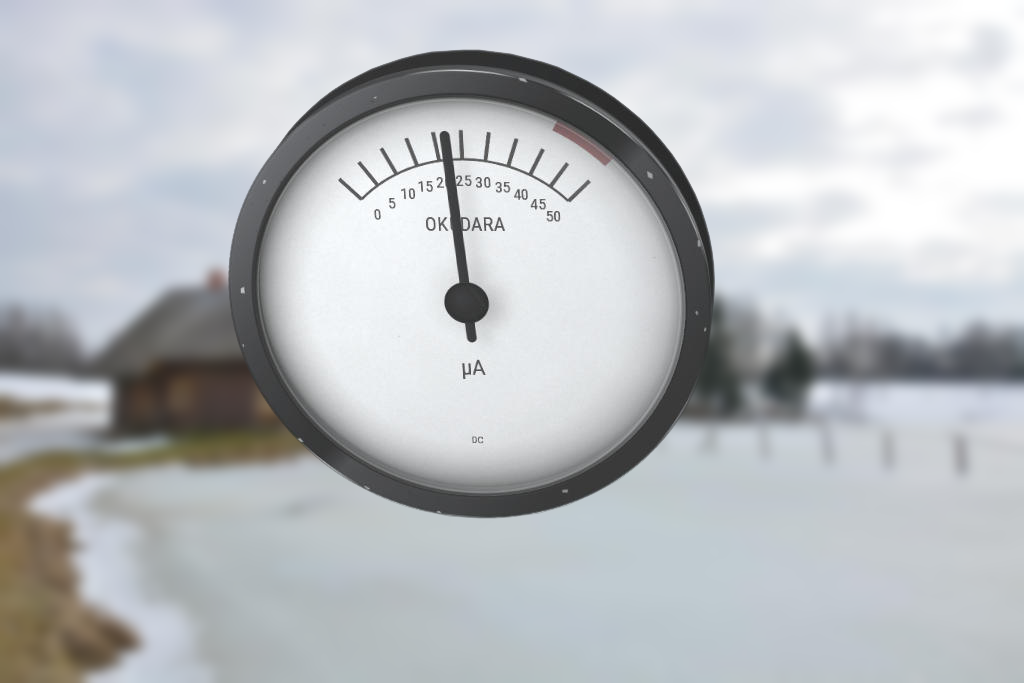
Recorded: 22.5 (µA)
